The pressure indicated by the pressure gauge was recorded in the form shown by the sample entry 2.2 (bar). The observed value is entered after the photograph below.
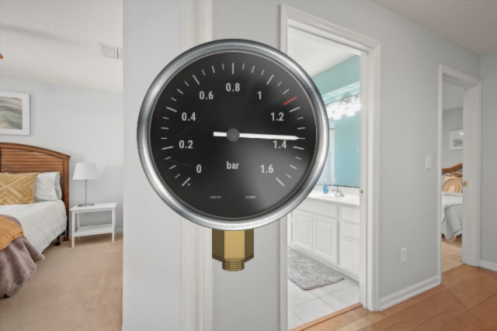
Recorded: 1.35 (bar)
